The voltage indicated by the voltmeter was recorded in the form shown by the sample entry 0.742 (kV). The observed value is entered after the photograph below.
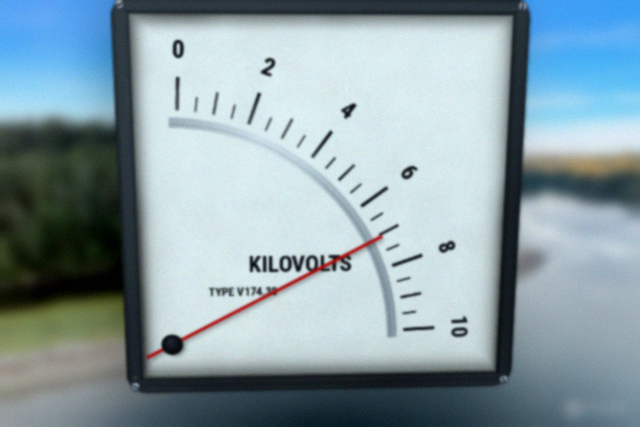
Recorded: 7 (kV)
